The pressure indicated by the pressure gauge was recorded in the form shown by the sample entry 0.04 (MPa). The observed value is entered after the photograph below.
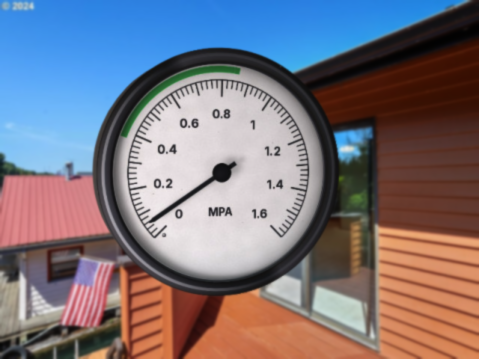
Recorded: 0.06 (MPa)
